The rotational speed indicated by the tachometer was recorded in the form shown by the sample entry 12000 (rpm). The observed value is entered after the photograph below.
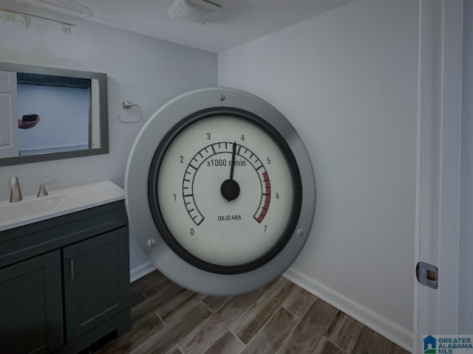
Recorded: 3750 (rpm)
